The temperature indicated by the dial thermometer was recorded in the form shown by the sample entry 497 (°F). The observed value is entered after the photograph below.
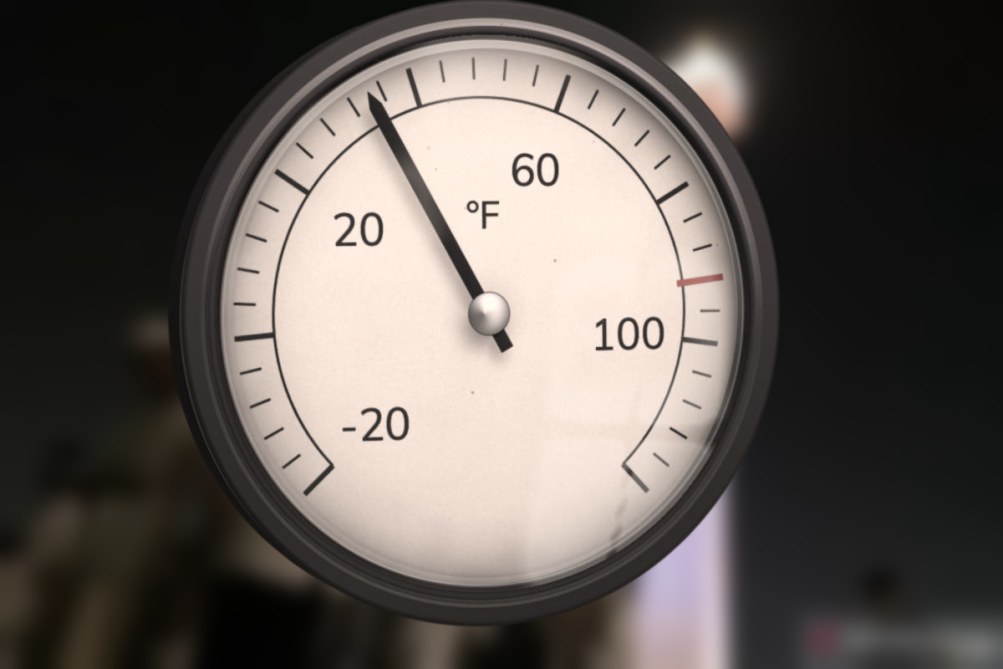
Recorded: 34 (°F)
